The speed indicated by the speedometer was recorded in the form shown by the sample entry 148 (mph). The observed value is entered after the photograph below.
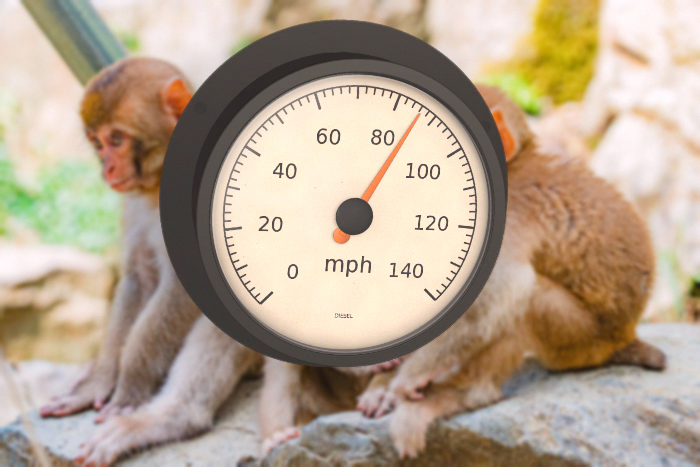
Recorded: 86 (mph)
